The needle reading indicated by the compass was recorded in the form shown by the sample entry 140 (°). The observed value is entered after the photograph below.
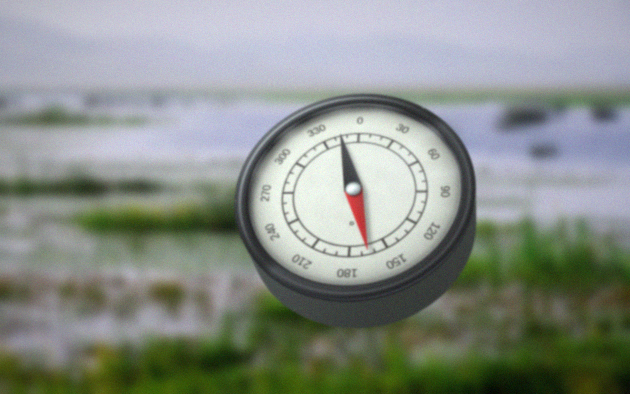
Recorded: 165 (°)
